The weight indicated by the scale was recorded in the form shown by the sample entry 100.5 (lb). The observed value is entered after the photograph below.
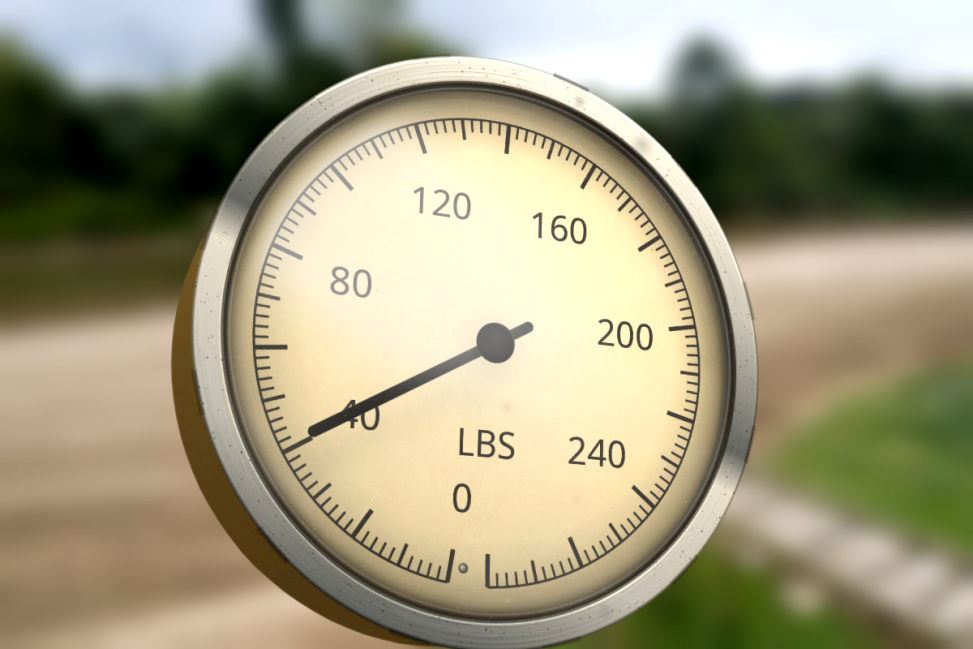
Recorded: 41 (lb)
